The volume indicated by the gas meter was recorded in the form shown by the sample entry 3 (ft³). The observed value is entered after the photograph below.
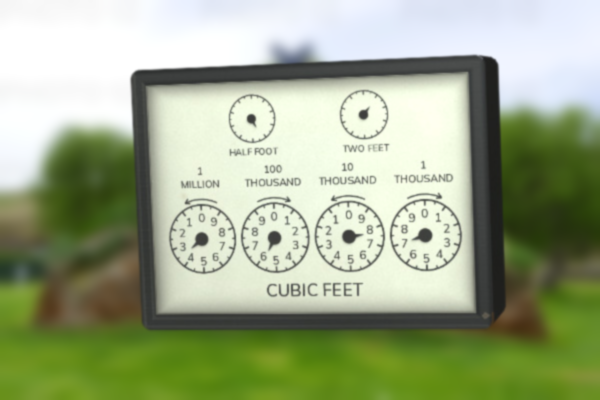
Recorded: 357700 (ft³)
